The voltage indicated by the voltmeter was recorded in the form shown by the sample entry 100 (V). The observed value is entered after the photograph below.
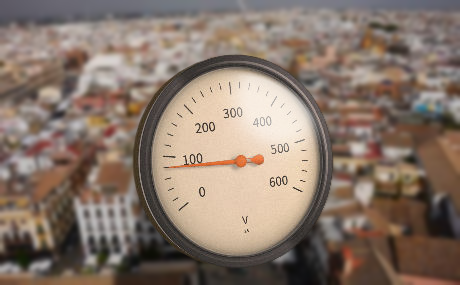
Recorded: 80 (V)
